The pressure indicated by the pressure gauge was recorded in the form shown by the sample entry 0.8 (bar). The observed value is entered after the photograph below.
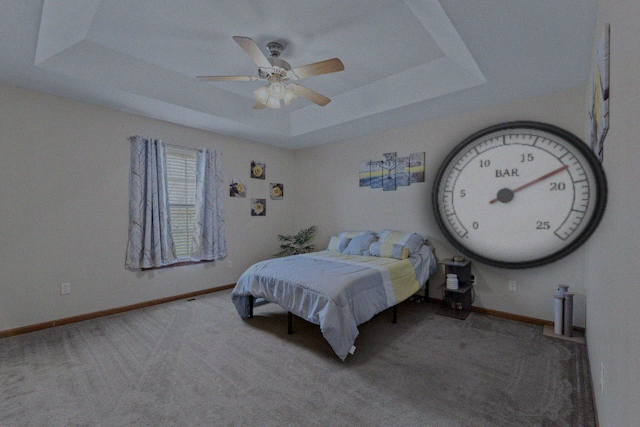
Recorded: 18.5 (bar)
